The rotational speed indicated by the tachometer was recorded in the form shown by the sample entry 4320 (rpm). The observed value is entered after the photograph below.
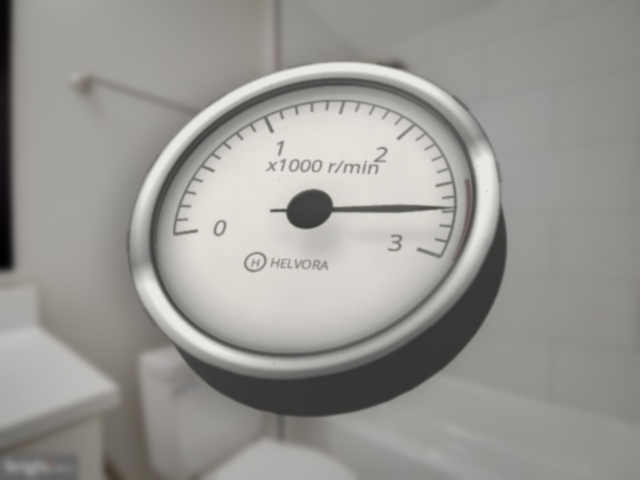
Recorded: 2700 (rpm)
